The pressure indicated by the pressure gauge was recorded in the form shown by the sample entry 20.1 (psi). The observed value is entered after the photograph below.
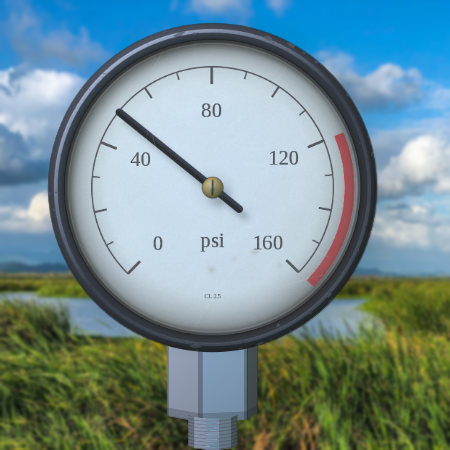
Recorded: 50 (psi)
